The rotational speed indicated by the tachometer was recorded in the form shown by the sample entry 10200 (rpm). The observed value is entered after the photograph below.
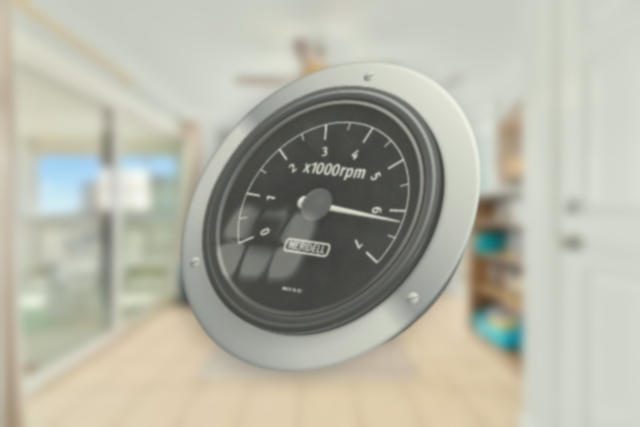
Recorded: 6250 (rpm)
